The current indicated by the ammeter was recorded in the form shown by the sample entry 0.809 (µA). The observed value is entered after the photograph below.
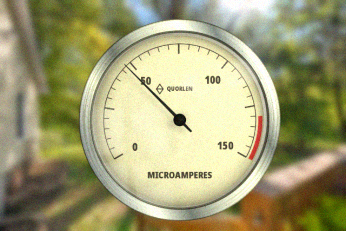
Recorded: 47.5 (µA)
